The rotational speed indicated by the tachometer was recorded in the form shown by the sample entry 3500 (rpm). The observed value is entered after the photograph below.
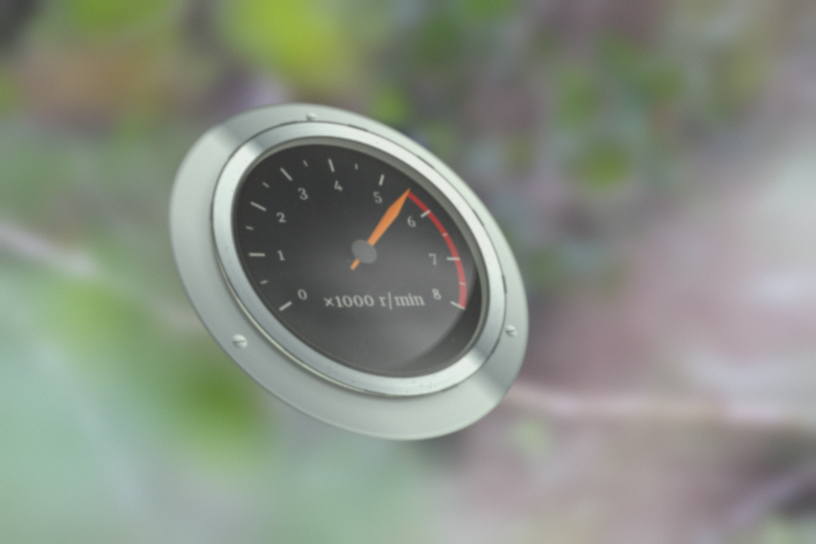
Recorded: 5500 (rpm)
